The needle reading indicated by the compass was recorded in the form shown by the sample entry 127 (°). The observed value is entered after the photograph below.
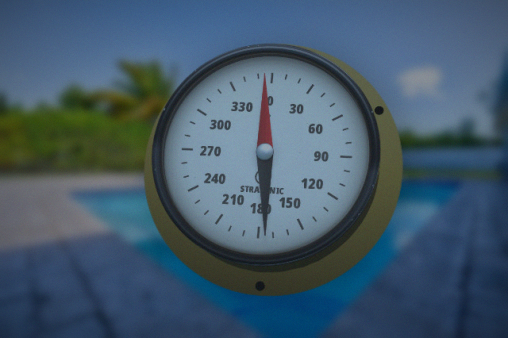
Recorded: 355 (°)
